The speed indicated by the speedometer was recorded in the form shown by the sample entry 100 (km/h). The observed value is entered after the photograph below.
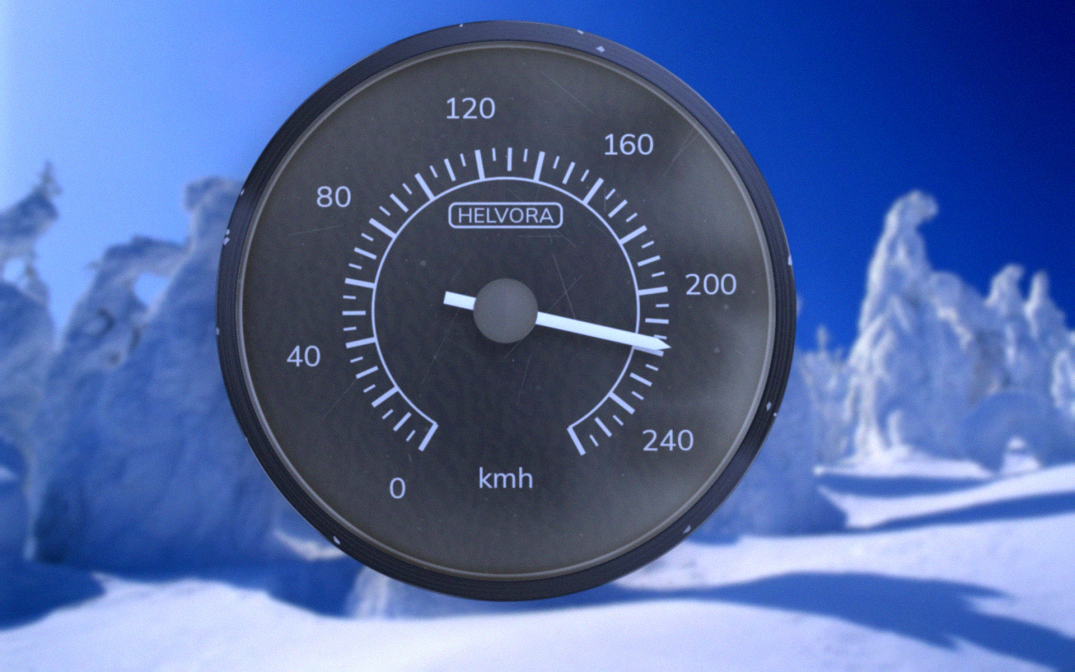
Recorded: 217.5 (km/h)
